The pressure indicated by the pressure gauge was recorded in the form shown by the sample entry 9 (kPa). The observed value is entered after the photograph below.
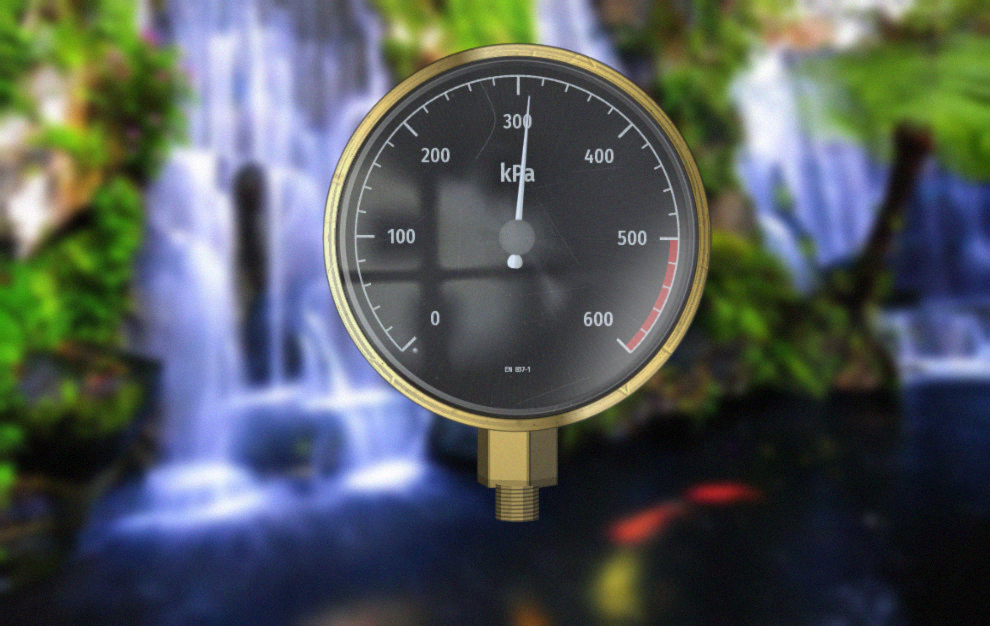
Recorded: 310 (kPa)
